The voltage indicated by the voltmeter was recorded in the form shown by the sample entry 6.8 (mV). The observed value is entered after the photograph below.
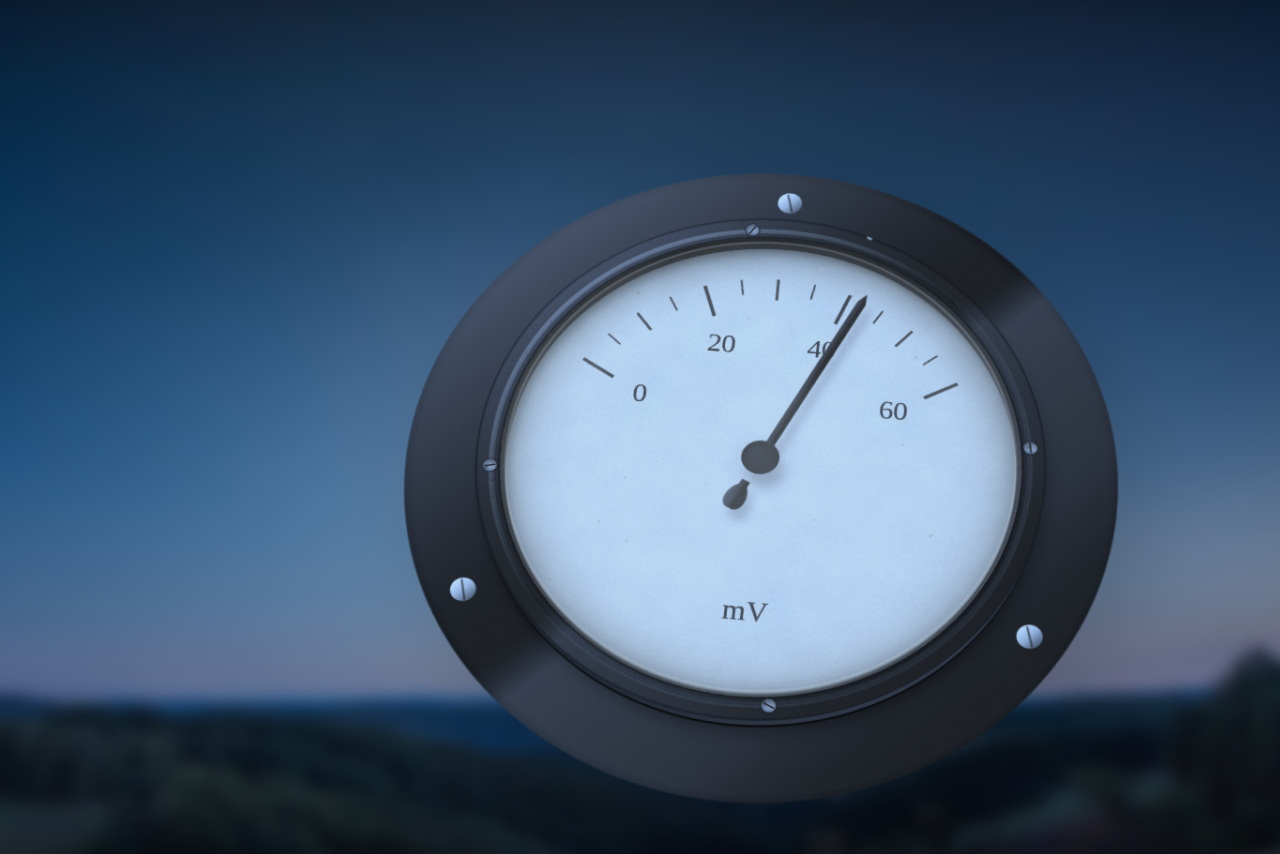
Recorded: 42.5 (mV)
